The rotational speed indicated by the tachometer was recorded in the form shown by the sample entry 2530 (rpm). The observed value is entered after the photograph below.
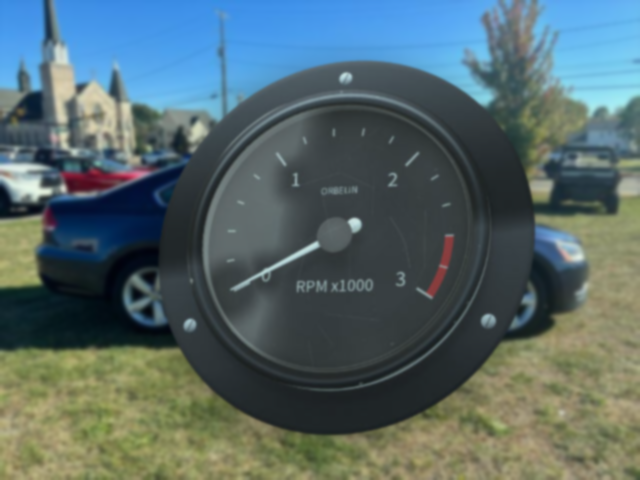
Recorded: 0 (rpm)
